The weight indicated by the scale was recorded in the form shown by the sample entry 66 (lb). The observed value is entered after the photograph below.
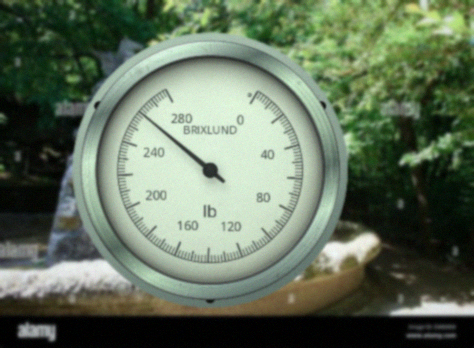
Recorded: 260 (lb)
